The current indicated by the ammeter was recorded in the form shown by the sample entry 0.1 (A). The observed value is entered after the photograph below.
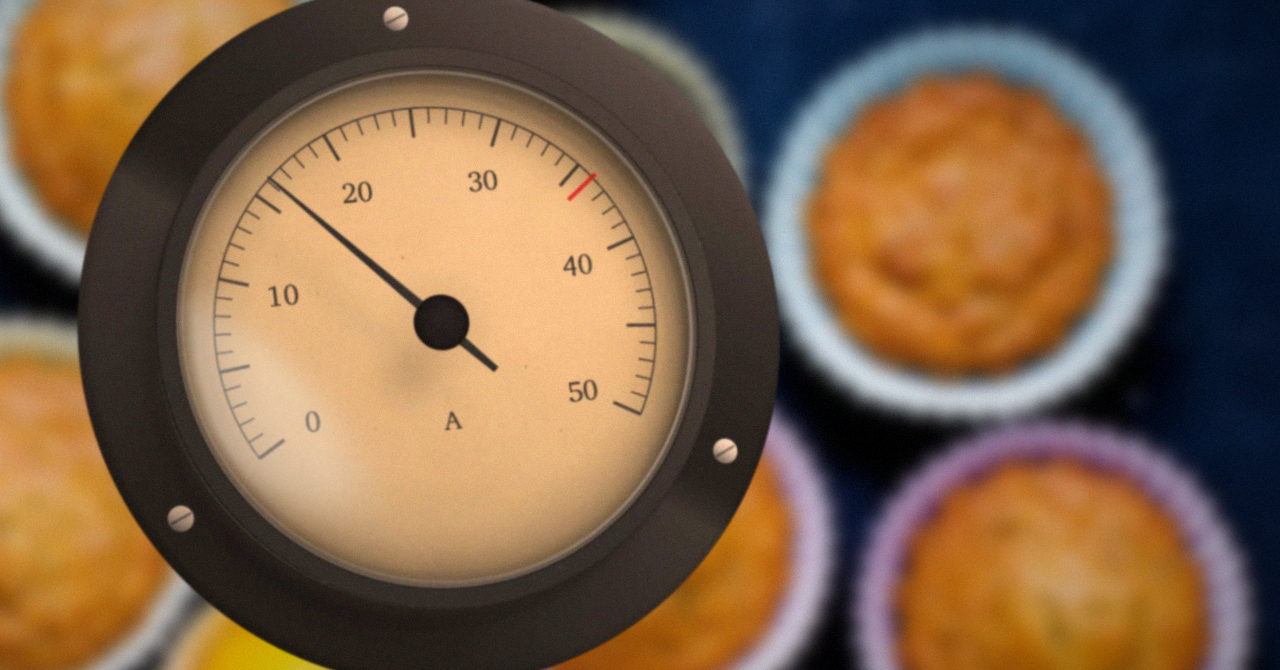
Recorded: 16 (A)
